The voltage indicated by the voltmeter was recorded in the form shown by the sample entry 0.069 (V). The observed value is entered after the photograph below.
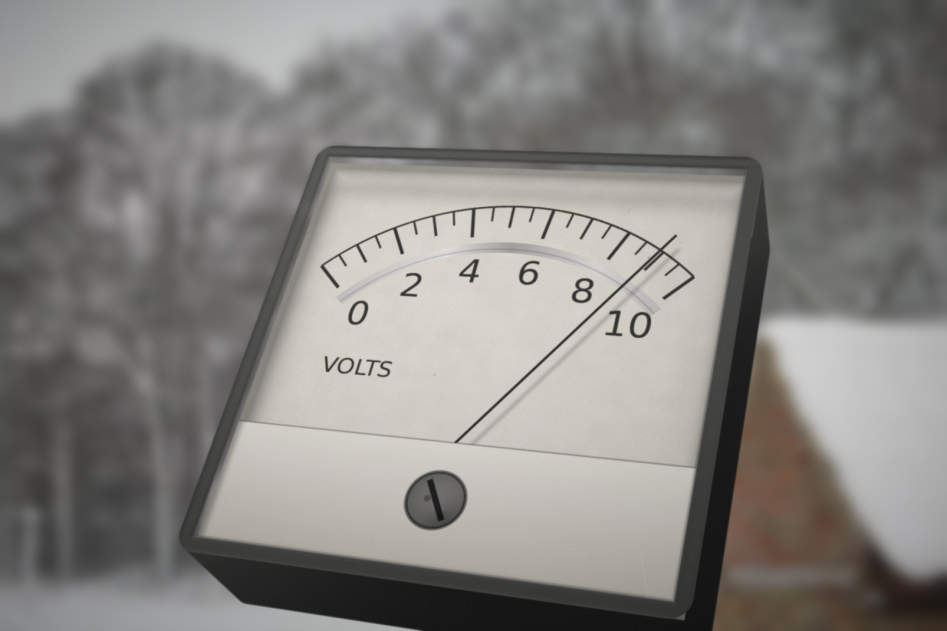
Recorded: 9 (V)
